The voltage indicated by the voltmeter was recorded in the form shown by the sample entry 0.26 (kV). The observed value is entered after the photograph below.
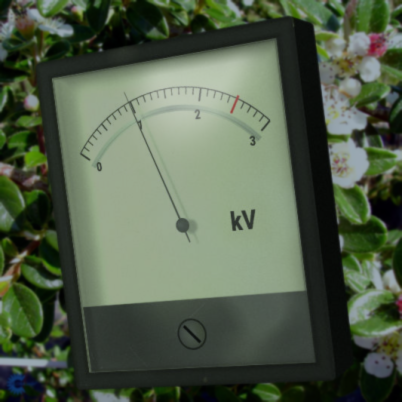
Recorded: 1 (kV)
